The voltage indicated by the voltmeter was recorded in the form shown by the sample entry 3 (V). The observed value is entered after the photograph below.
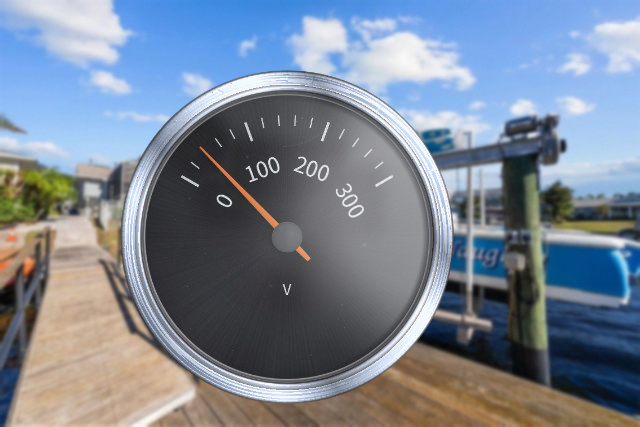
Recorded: 40 (V)
